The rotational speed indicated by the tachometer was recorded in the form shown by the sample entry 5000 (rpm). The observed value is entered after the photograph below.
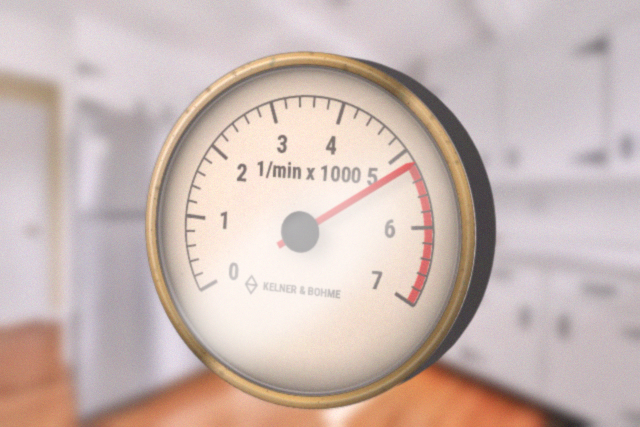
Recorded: 5200 (rpm)
